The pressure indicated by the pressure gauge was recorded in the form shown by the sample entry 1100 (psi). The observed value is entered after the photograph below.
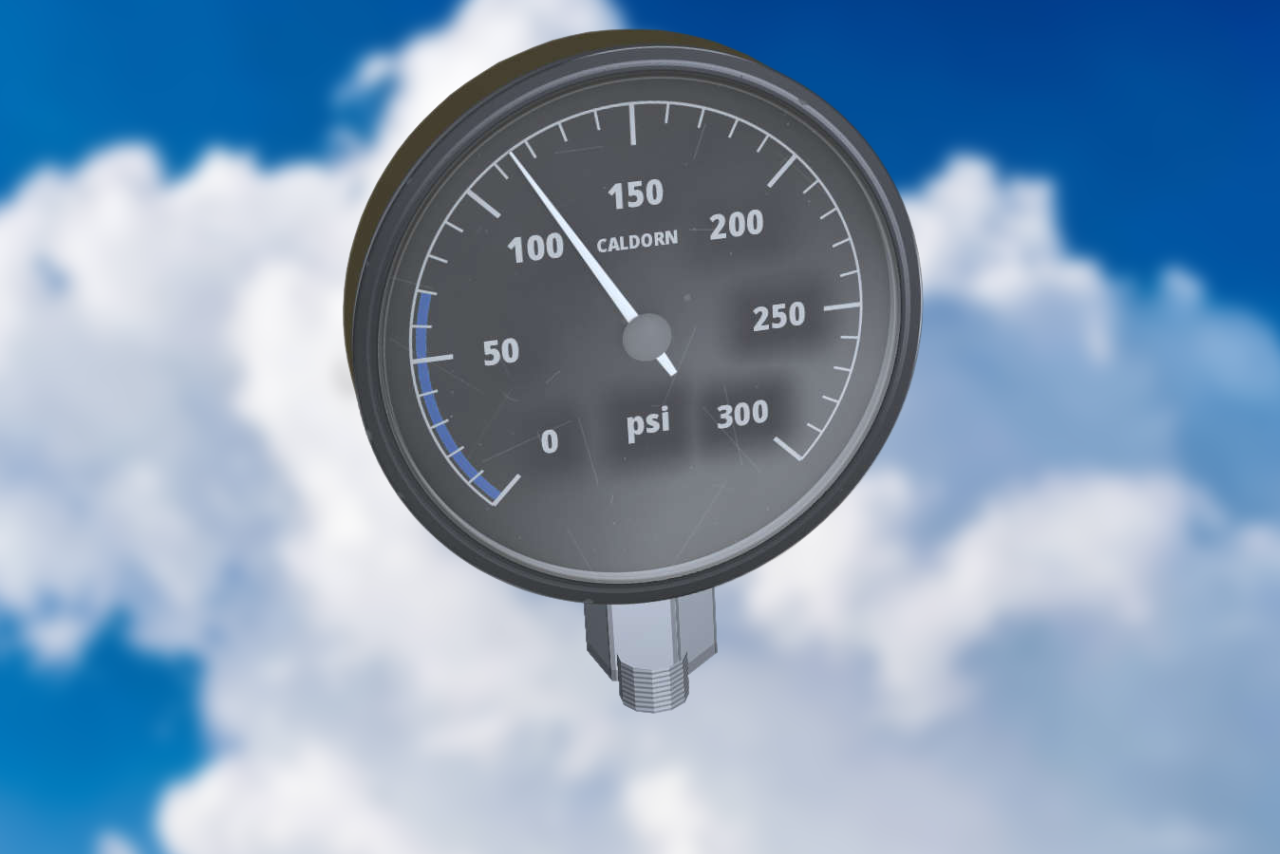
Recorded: 115 (psi)
